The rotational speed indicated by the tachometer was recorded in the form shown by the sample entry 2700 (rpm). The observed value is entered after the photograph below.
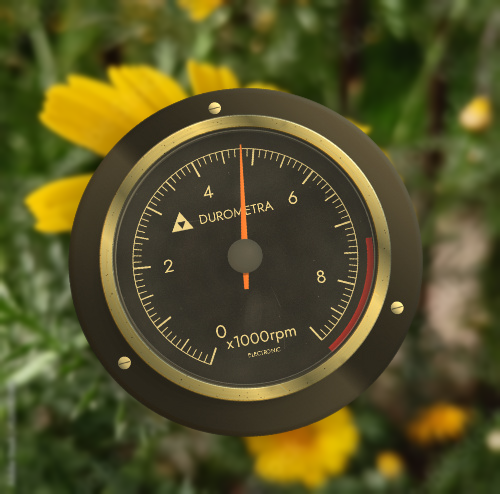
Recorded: 4800 (rpm)
